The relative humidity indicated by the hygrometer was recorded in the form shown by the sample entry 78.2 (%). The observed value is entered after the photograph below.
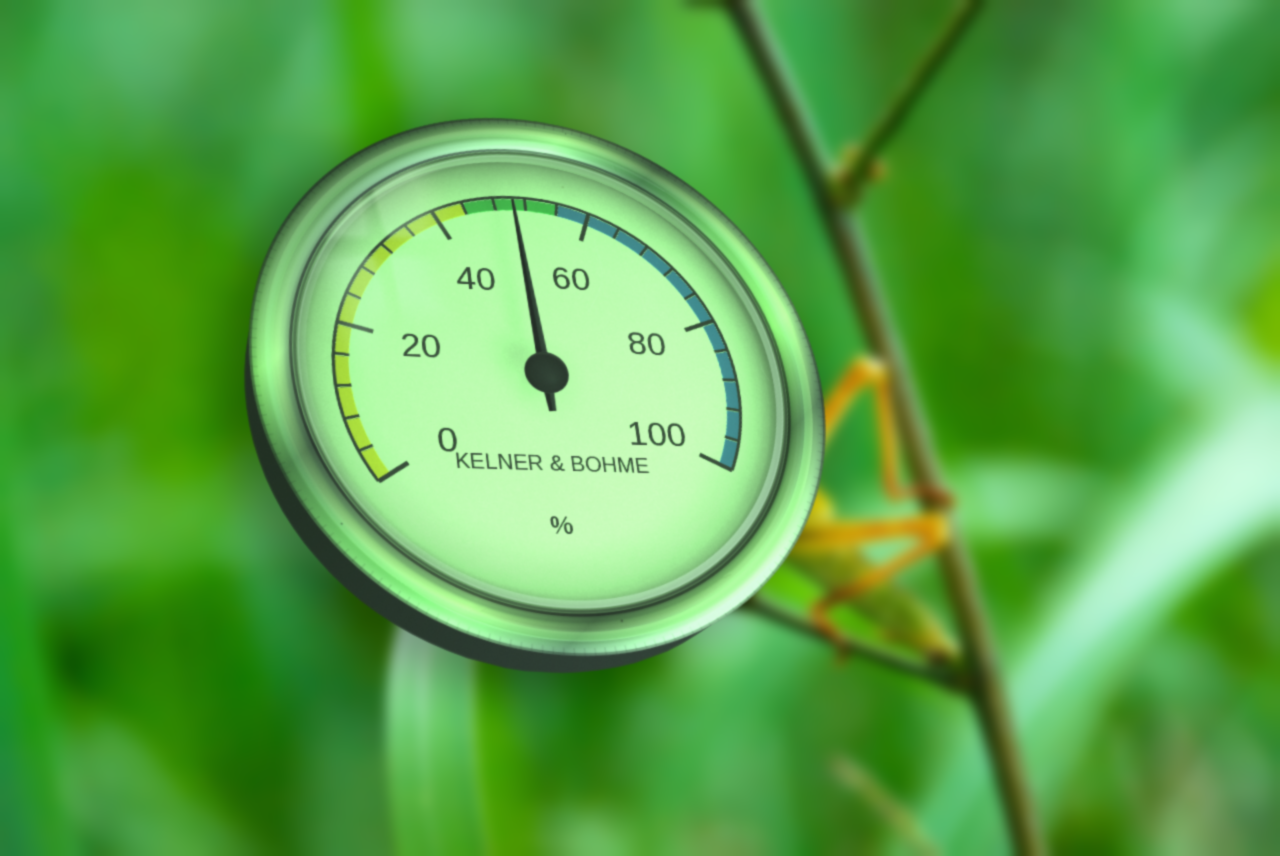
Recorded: 50 (%)
